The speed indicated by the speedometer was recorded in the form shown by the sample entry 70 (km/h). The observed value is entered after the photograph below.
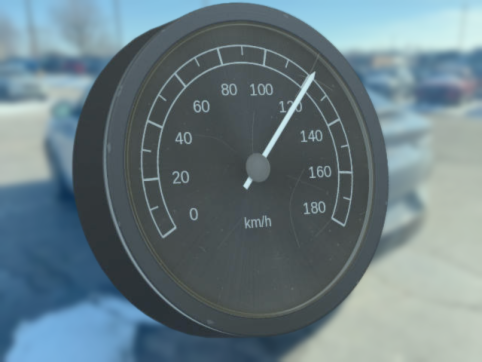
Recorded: 120 (km/h)
